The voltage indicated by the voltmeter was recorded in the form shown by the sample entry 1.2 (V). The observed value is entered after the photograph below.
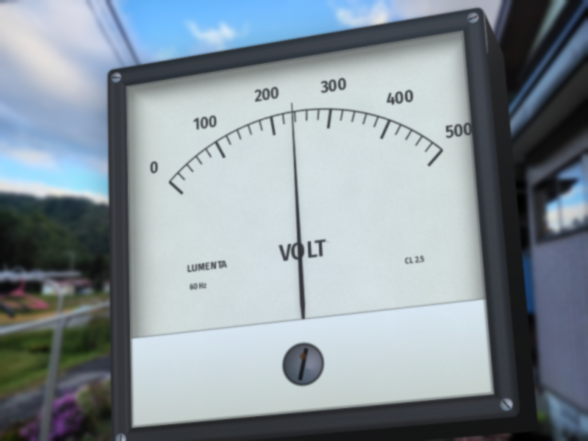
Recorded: 240 (V)
